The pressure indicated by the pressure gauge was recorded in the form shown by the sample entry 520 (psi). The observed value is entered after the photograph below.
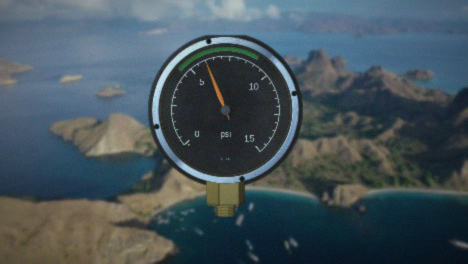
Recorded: 6 (psi)
